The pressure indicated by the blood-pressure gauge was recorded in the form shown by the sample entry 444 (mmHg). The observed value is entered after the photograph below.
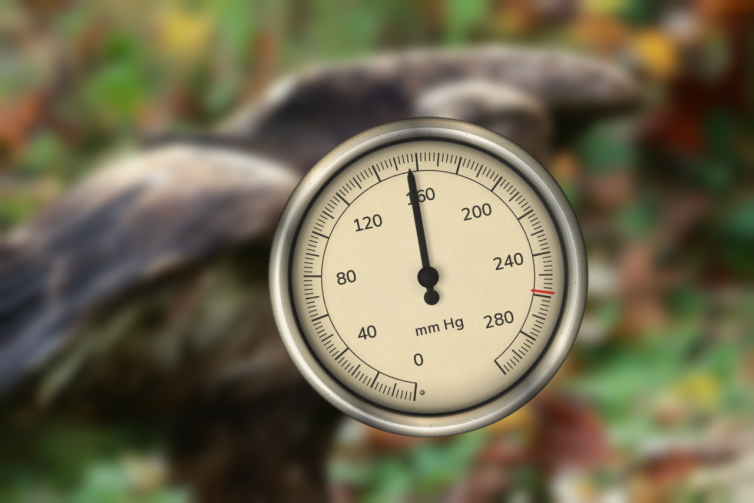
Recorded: 156 (mmHg)
